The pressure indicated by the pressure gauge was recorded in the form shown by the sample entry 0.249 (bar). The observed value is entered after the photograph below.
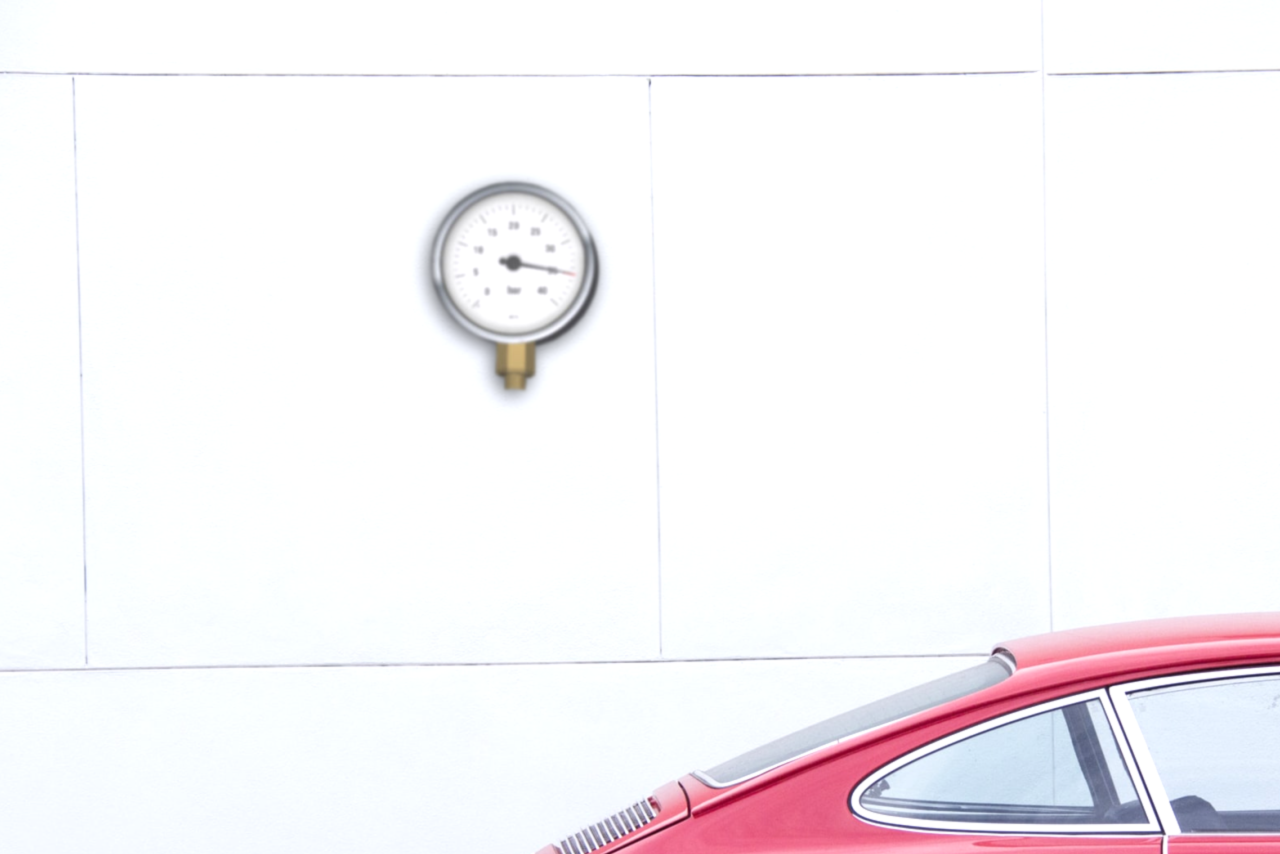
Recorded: 35 (bar)
